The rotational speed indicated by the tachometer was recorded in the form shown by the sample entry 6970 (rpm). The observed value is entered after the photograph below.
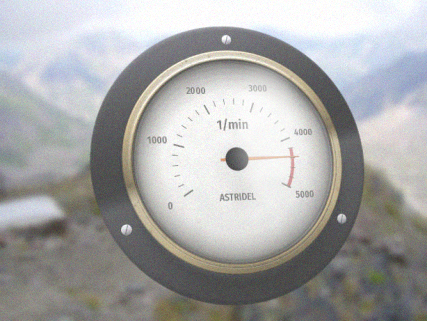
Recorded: 4400 (rpm)
